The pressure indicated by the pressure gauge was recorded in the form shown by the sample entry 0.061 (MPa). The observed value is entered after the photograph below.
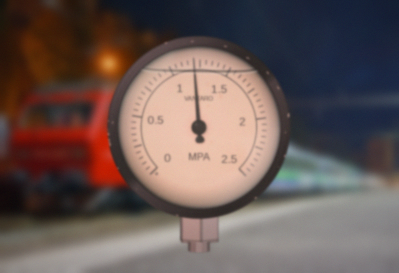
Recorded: 1.2 (MPa)
